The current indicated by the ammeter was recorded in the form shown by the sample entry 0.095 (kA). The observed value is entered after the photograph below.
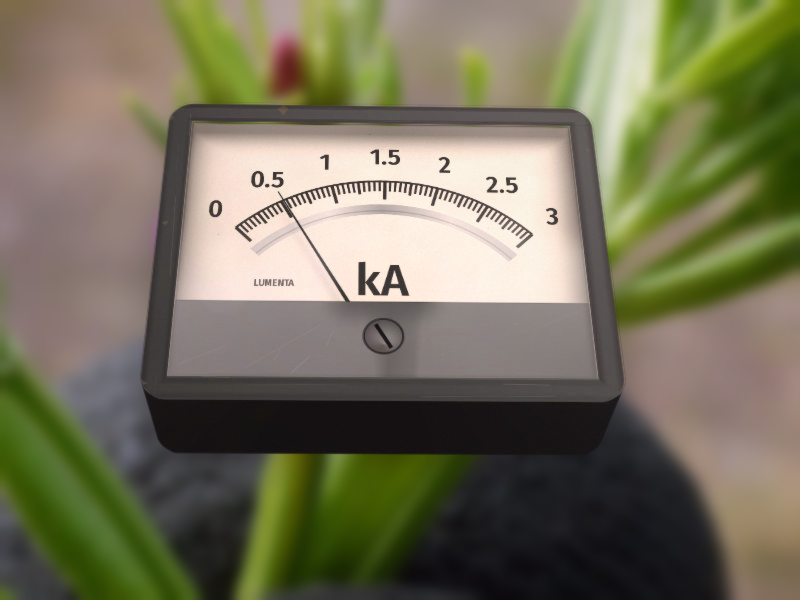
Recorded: 0.5 (kA)
